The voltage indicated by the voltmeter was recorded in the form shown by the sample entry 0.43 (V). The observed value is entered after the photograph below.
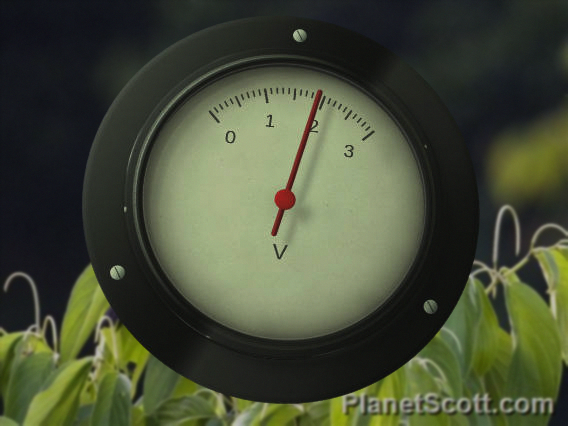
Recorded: 1.9 (V)
